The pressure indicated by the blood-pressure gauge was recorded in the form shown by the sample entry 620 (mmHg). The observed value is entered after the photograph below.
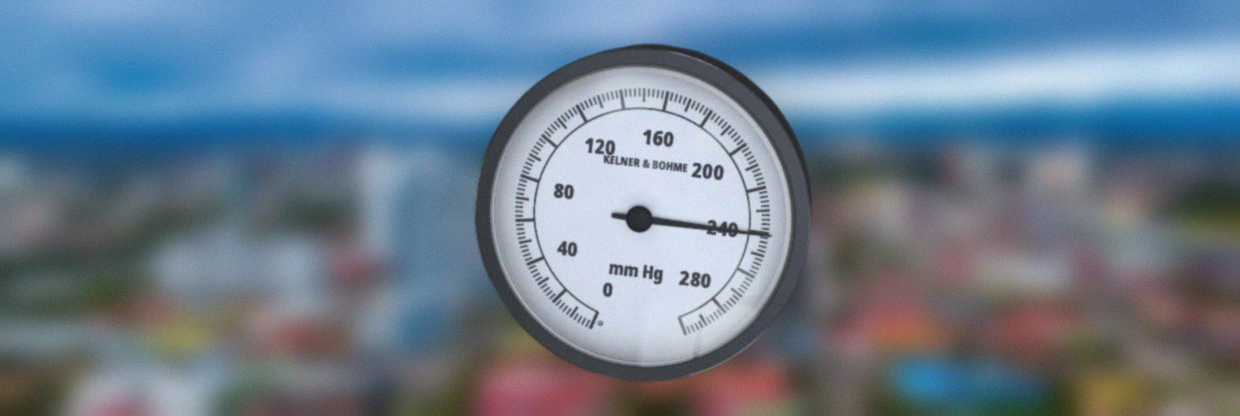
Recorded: 240 (mmHg)
